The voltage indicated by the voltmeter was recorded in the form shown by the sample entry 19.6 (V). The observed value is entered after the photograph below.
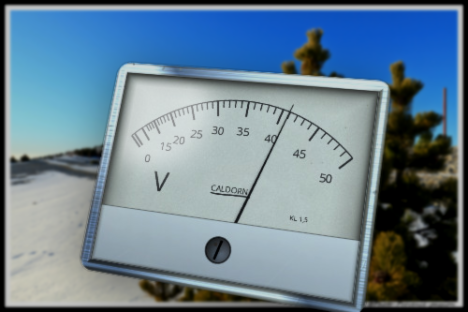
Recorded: 41 (V)
